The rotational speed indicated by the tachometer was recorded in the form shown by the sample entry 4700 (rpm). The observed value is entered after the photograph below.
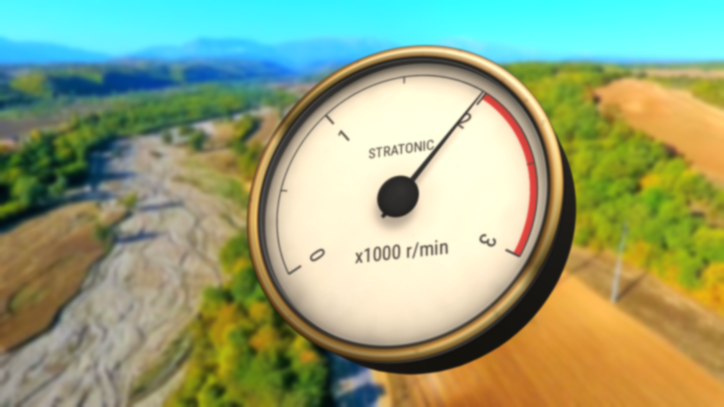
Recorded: 2000 (rpm)
